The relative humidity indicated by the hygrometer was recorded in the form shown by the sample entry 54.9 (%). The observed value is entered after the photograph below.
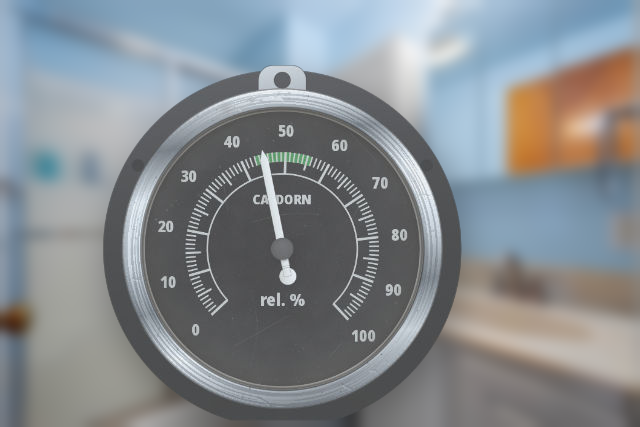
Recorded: 45 (%)
